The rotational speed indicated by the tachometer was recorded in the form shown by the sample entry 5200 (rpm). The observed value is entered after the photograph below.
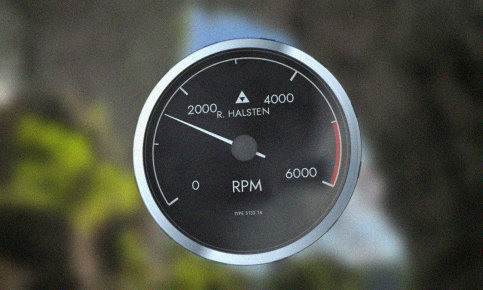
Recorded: 1500 (rpm)
